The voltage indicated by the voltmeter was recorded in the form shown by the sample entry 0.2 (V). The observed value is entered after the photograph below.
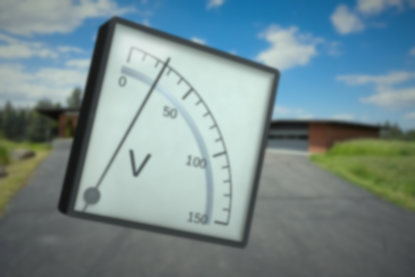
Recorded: 25 (V)
